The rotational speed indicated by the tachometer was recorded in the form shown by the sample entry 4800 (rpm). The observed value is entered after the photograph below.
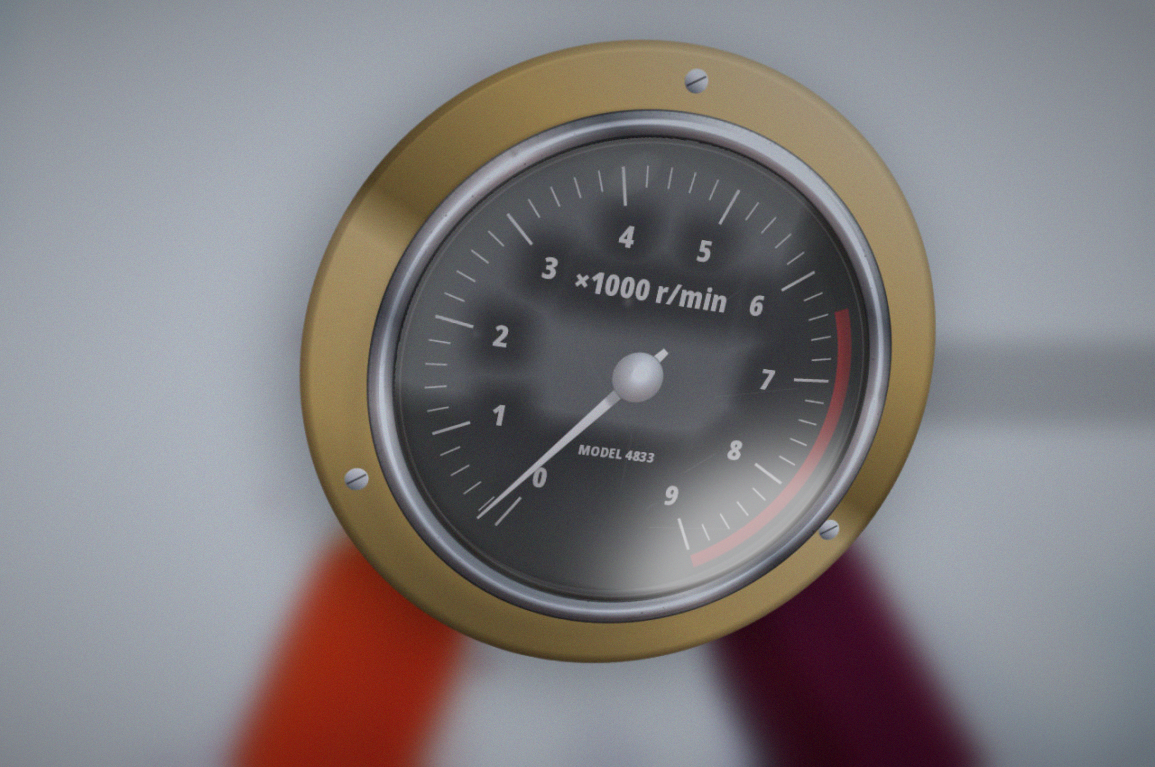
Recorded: 200 (rpm)
